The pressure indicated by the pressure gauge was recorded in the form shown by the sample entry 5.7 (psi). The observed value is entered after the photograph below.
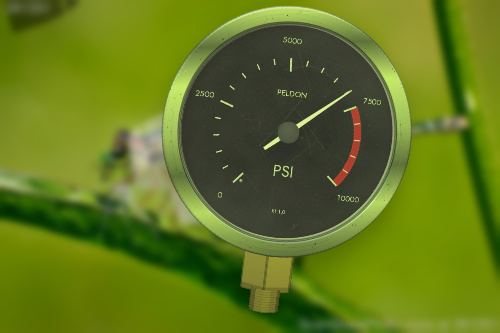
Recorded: 7000 (psi)
